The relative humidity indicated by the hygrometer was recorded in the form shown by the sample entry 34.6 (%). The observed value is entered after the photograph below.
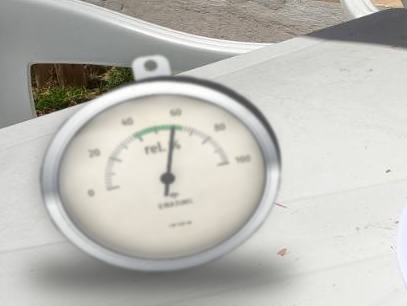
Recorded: 60 (%)
